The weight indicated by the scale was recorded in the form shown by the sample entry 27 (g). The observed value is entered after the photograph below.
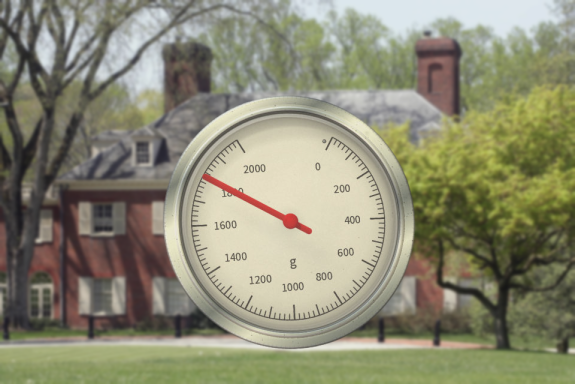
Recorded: 1800 (g)
